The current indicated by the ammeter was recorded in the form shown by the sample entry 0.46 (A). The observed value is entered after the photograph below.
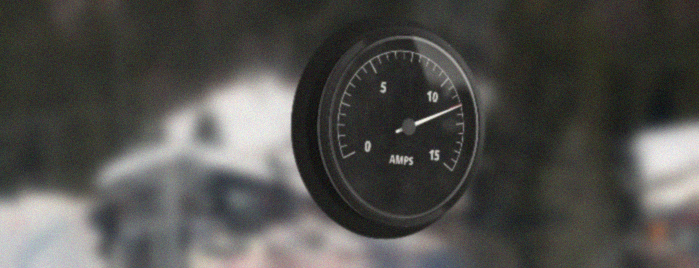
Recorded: 11.5 (A)
